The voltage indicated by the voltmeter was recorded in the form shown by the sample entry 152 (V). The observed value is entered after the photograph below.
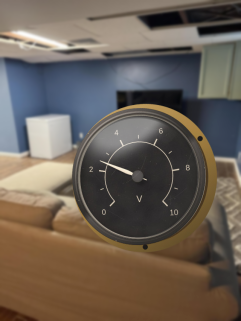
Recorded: 2.5 (V)
